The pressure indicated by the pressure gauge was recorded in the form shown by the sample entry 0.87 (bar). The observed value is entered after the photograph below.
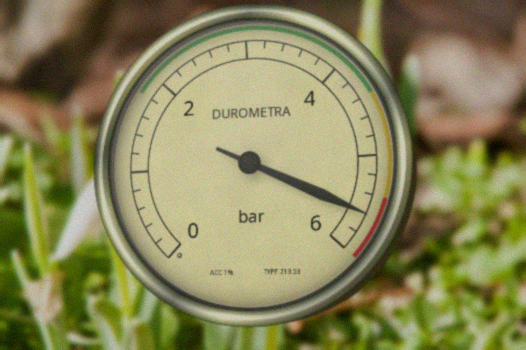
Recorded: 5.6 (bar)
